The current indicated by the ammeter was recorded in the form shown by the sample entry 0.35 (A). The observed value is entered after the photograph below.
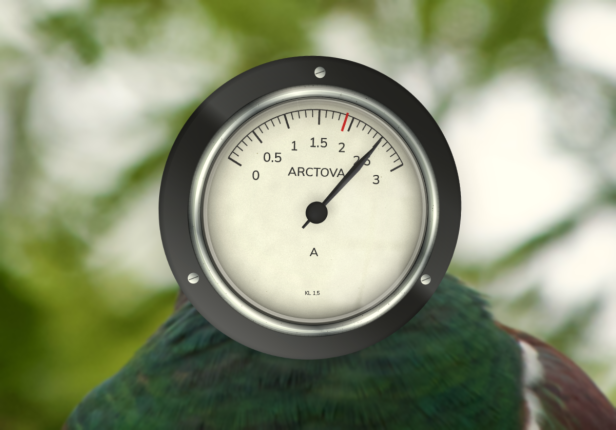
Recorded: 2.5 (A)
